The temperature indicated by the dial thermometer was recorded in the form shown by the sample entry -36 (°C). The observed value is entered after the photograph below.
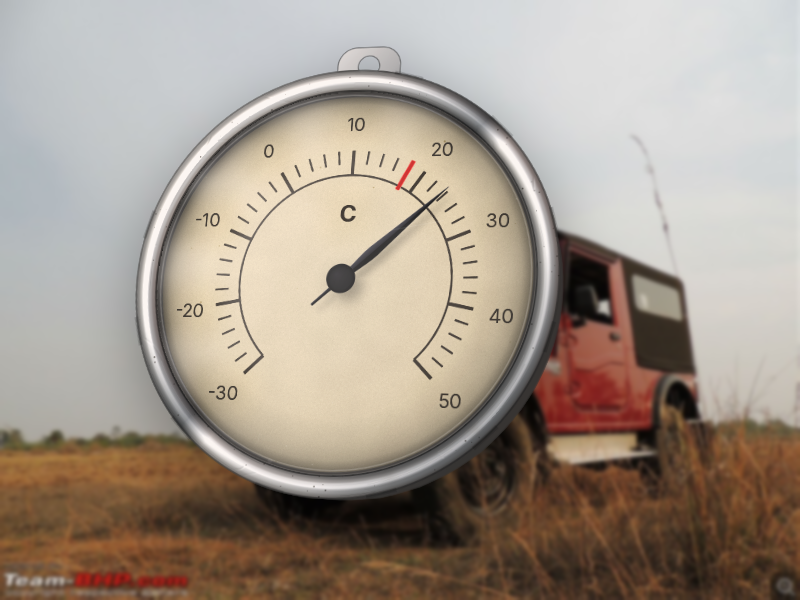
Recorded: 24 (°C)
